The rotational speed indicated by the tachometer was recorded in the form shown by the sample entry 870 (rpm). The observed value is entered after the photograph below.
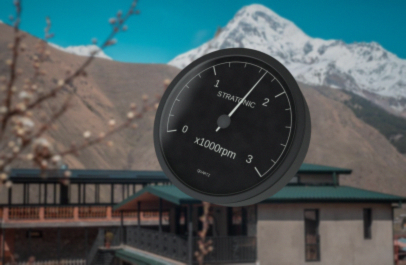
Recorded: 1700 (rpm)
